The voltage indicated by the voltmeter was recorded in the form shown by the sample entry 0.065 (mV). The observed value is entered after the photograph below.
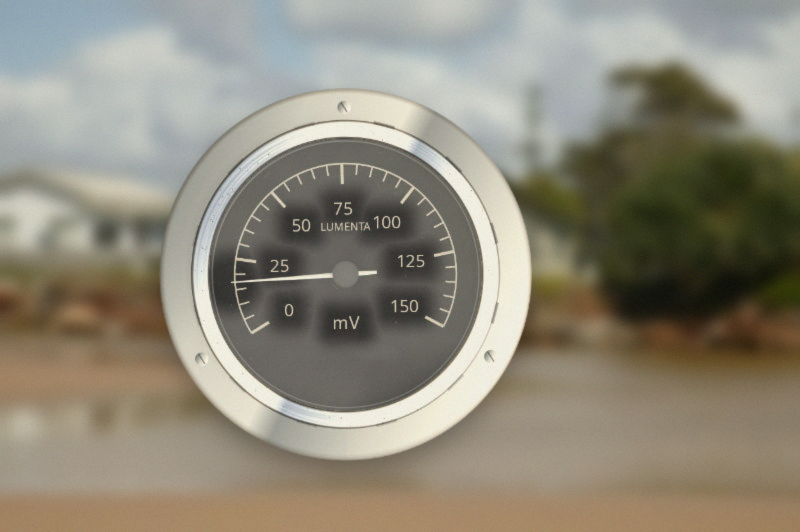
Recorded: 17.5 (mV)
